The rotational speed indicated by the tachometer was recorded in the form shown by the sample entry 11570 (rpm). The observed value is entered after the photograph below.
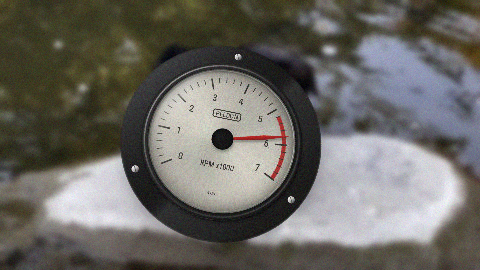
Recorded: 5800 (rpm)
